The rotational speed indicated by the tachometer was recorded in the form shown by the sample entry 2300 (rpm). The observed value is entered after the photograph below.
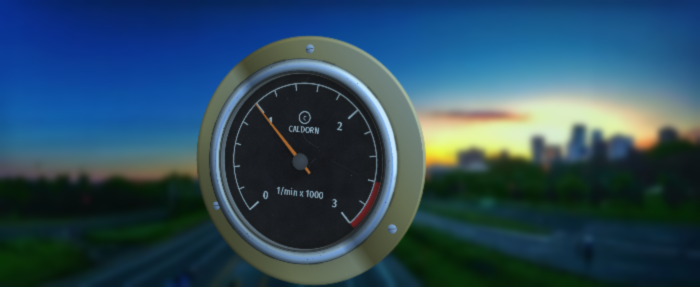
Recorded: 1000 (rpm)
